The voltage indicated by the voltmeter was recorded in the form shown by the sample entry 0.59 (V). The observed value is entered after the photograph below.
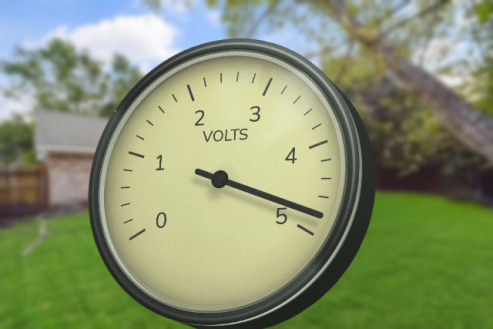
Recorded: 4.8 (V)
